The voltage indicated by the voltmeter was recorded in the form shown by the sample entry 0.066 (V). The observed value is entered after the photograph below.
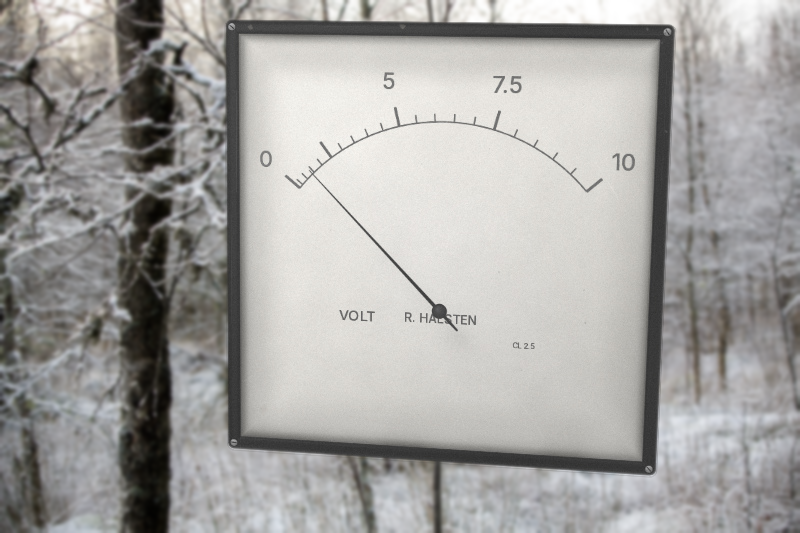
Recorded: 1.5 (V)
